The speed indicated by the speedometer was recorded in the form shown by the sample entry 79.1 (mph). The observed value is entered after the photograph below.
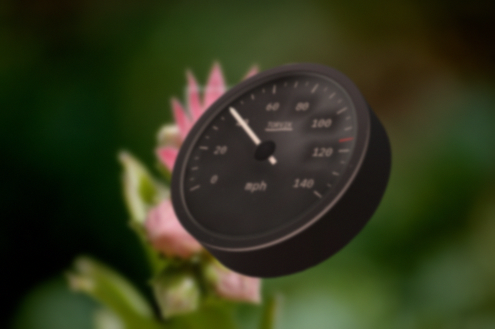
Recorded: 40 (mph)
